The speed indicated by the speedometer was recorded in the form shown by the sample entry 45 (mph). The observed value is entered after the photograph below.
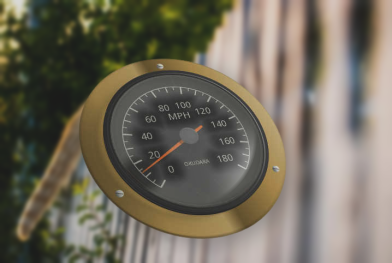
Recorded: 12.5 (mph)
